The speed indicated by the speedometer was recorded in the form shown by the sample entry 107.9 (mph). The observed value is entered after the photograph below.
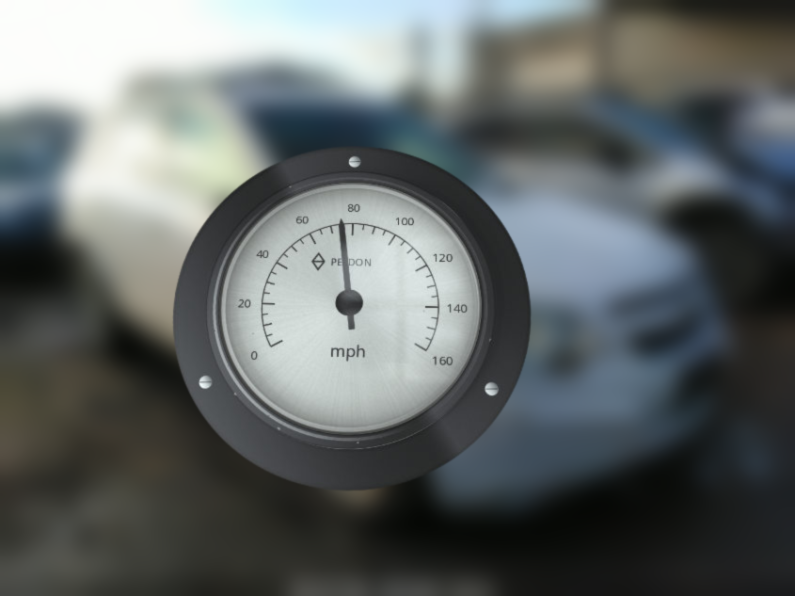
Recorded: 75 (mph)
